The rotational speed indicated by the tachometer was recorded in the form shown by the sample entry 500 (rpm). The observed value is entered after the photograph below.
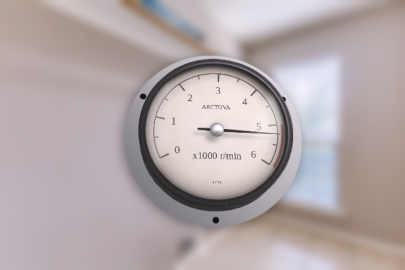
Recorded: 5250 (rpm)
